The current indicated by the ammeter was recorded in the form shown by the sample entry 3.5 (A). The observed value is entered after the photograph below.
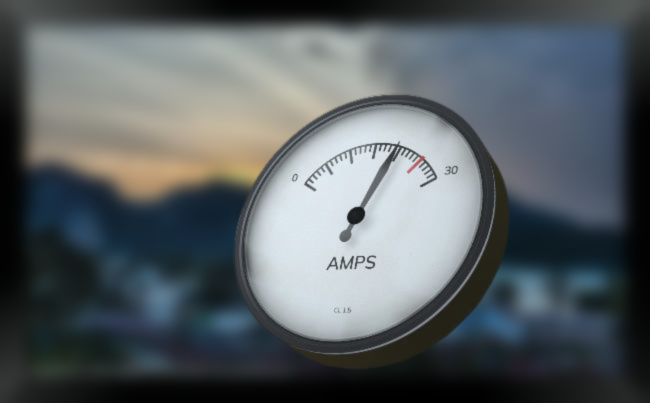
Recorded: 20 (A)
